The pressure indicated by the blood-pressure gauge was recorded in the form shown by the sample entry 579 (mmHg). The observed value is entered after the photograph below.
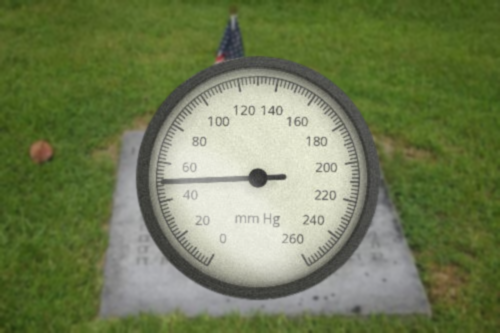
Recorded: 50 (mmHg)
